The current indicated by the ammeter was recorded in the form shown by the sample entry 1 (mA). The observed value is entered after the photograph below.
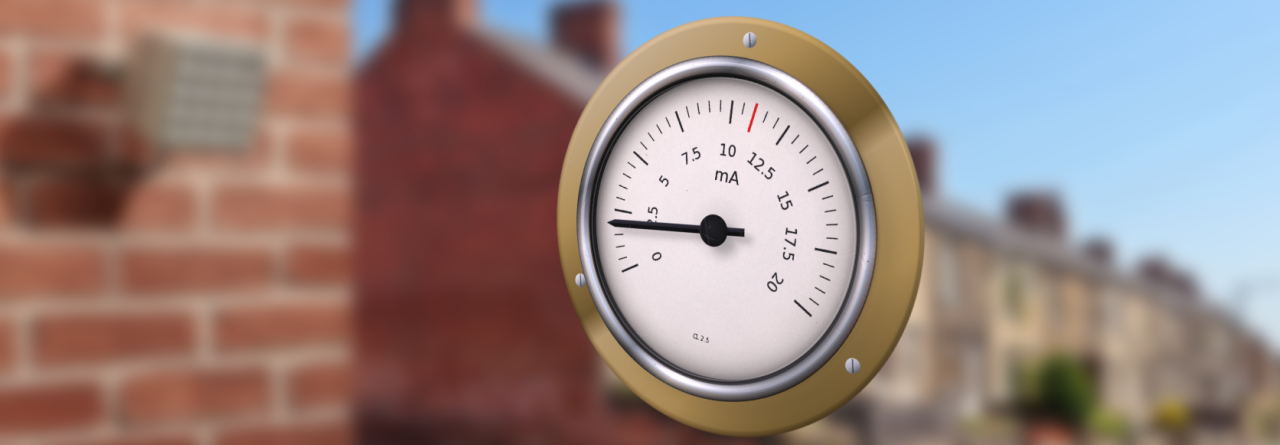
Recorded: 2 (mA)
